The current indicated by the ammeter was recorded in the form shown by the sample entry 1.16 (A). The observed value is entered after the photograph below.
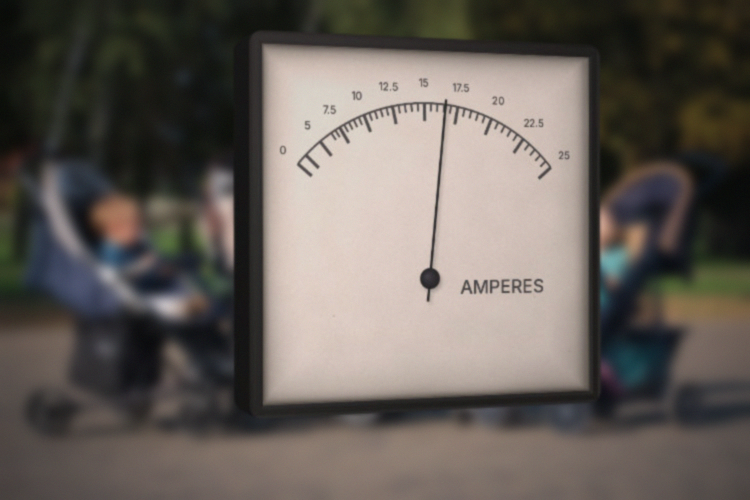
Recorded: 16.5 (A)
